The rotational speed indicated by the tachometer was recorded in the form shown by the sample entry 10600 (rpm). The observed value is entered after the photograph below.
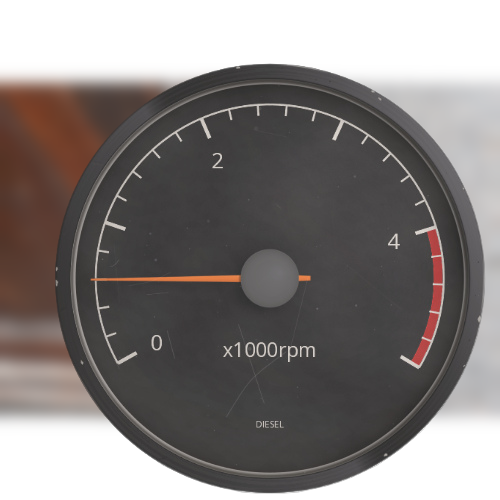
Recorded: 600 (rpm)
